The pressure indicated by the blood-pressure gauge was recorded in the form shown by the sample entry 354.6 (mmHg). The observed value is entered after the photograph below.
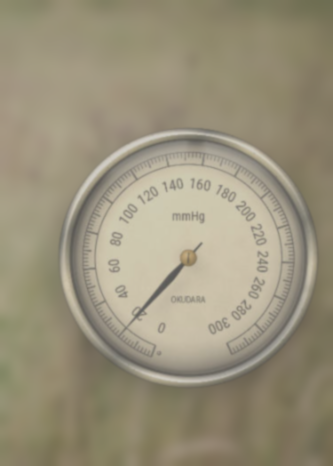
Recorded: 20 (mmHg)
